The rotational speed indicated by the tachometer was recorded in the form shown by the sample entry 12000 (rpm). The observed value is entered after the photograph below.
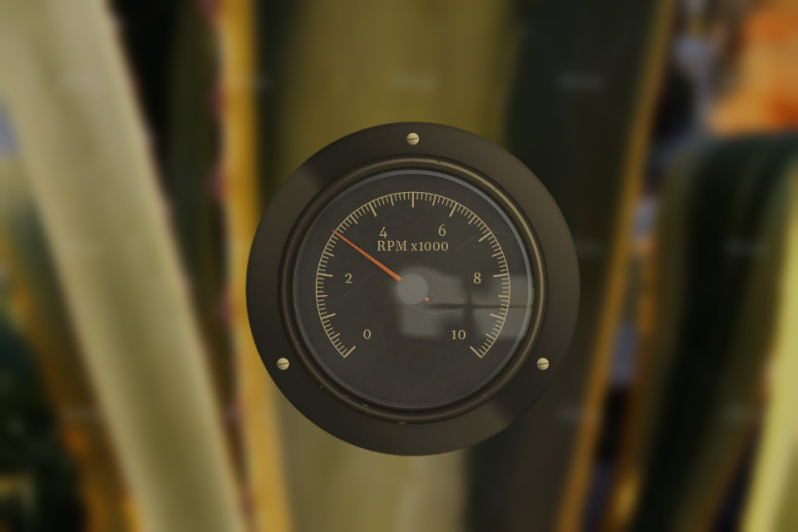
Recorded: 3000 (rpm)
